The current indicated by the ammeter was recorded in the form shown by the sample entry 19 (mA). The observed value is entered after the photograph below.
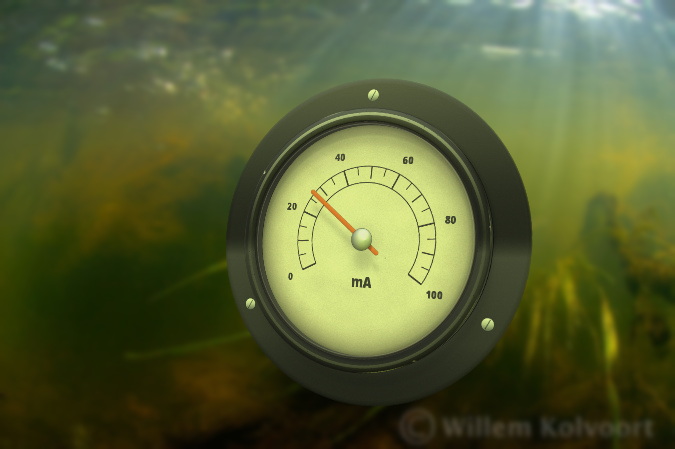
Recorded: 27.5 (mA)
